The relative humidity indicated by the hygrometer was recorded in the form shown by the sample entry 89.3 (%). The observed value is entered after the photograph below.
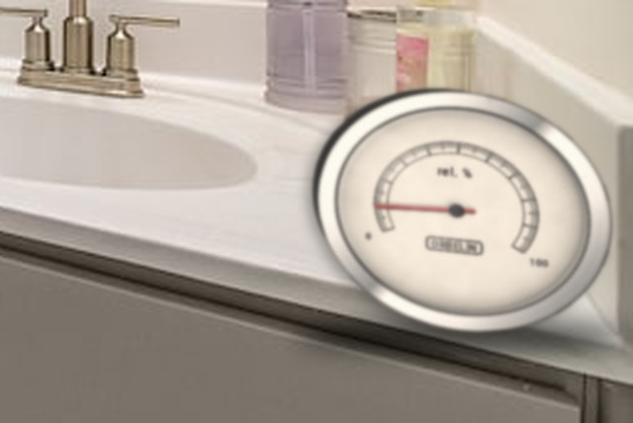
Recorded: 10 (%)
